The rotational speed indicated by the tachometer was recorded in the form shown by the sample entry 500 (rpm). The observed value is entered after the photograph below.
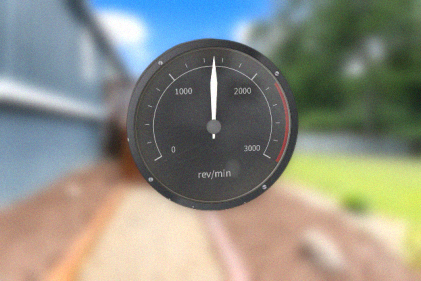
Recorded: 1500 (rpm)
